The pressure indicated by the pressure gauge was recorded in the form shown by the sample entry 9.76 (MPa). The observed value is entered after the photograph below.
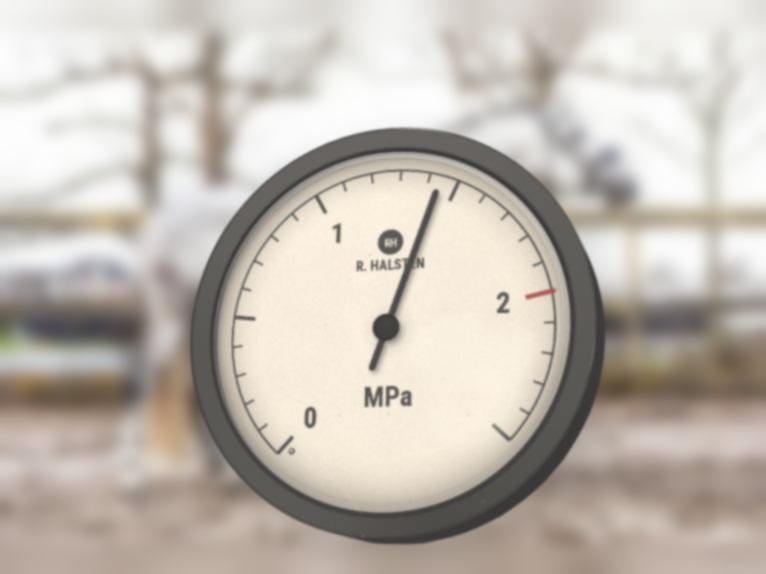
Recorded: 1.45 (MPa)
